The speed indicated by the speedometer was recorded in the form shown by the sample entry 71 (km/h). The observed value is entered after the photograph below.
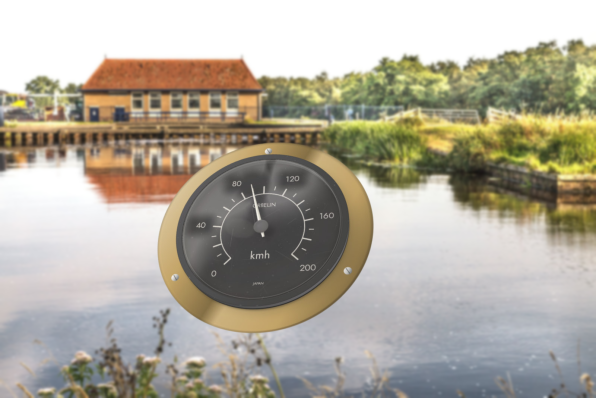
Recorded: 90 (km/h)
